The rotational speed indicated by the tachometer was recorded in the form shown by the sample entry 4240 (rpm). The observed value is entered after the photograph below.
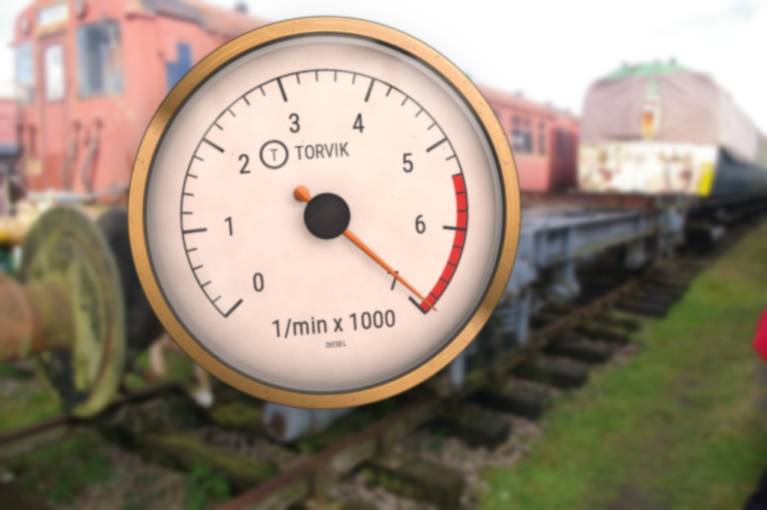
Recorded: 6900 (rpm)
